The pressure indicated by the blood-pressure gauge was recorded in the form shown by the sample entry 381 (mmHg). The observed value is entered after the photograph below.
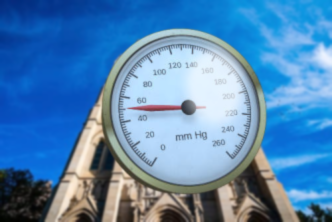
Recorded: 50 (mmHg)
